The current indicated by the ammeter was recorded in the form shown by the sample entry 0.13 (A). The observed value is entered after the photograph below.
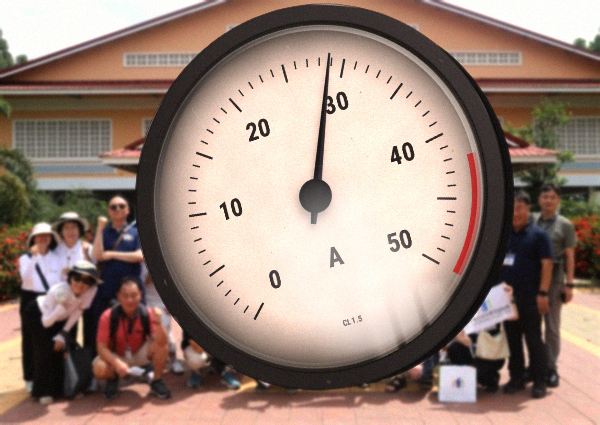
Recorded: 29 (A)
